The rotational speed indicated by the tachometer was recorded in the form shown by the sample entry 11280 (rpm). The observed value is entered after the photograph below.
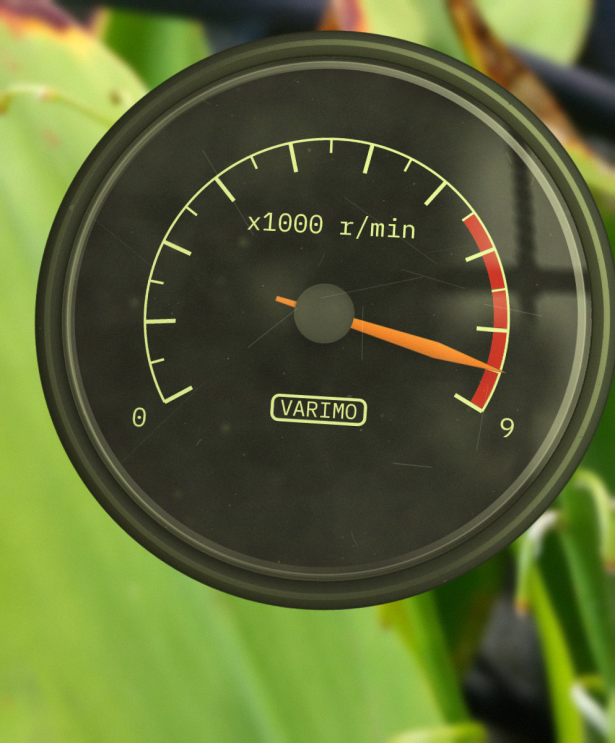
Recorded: 8500 (rpm)
